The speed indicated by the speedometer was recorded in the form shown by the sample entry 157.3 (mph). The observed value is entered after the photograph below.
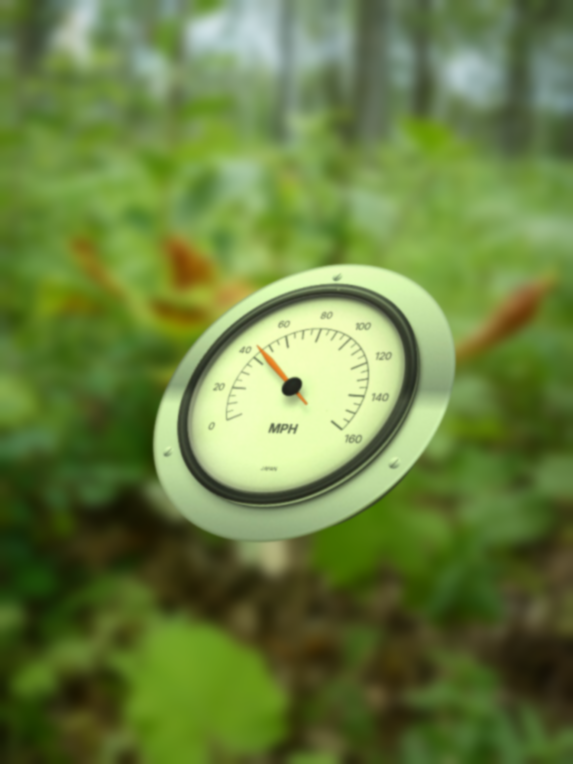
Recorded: 45 (mph)
